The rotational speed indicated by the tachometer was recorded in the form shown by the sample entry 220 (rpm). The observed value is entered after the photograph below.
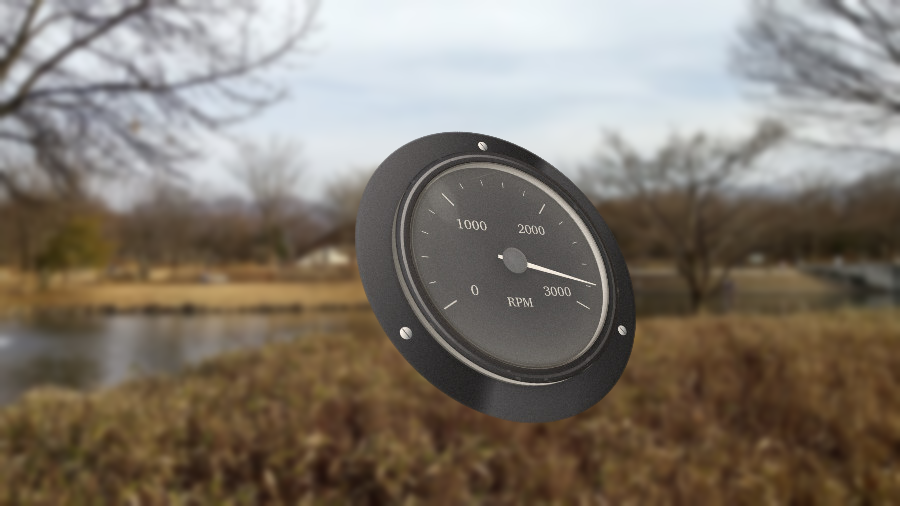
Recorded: 2800 (rpm)
